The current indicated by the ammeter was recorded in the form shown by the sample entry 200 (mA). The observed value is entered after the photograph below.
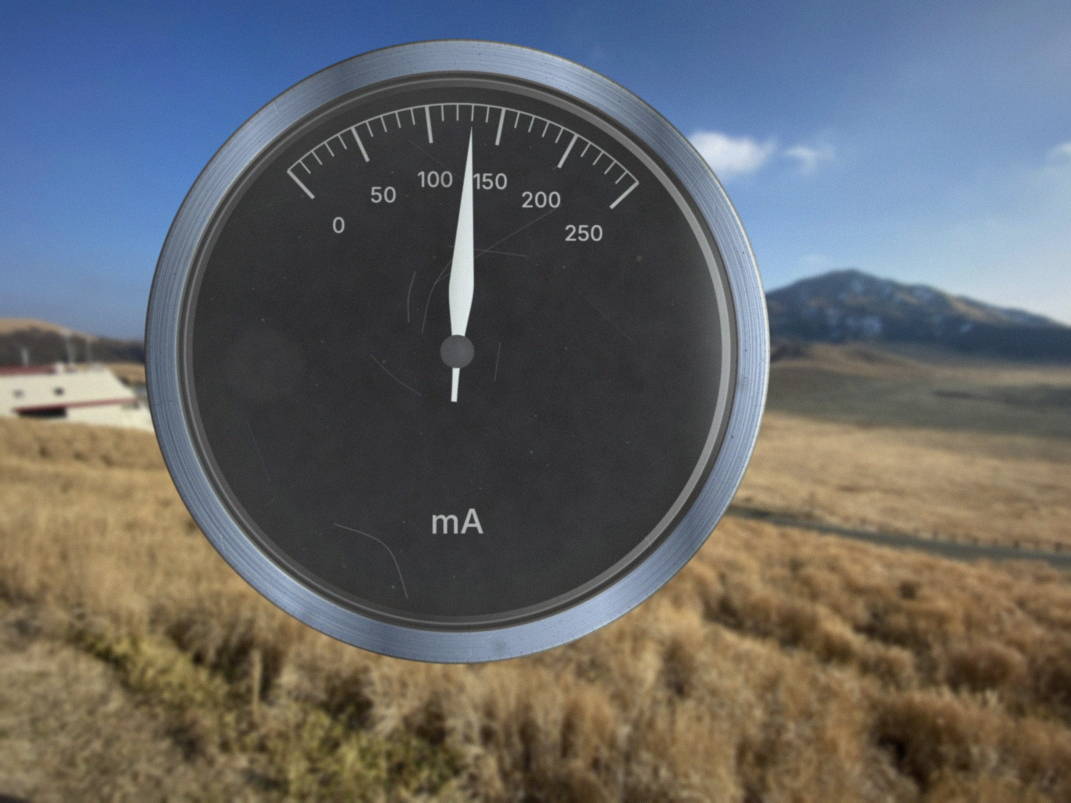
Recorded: 130 (mA)
